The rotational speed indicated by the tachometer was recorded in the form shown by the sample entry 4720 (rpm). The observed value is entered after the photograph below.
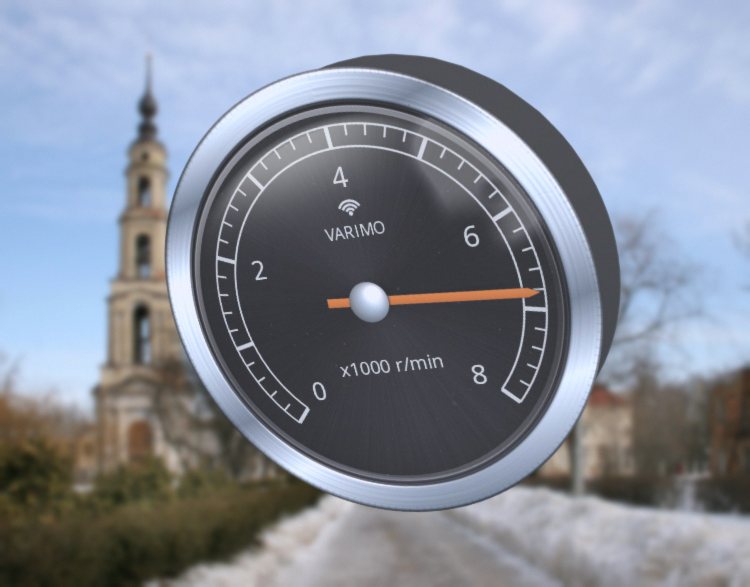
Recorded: 6800 (rpm)
